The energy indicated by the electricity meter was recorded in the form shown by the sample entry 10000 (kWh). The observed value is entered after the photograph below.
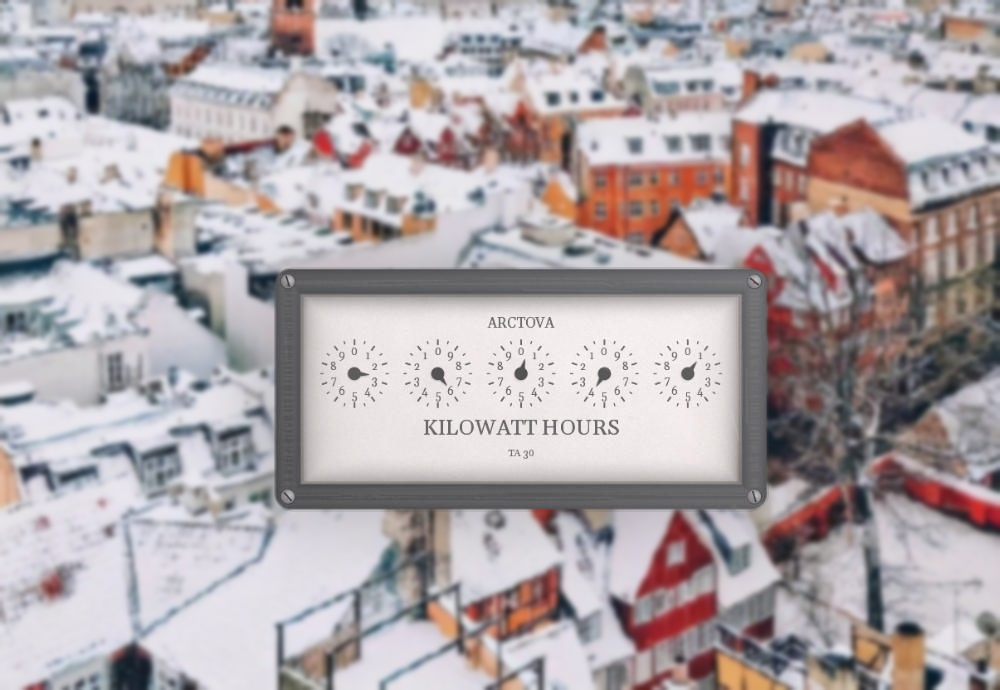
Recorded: 26041 (kWh)
